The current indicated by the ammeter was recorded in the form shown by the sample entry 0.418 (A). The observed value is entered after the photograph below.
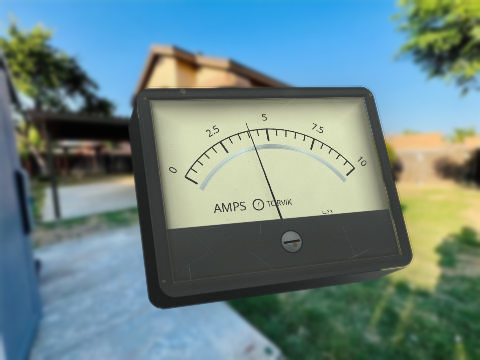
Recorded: 4 (A)
